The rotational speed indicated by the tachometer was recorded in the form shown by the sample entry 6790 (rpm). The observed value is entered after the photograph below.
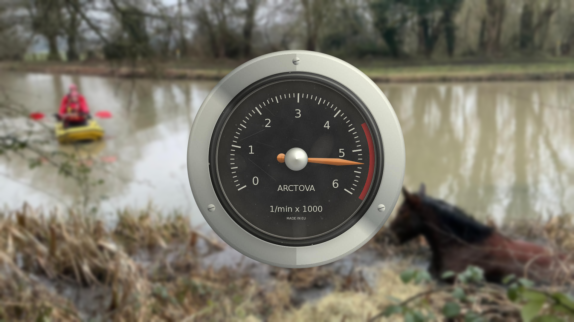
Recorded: 5300 (rpm)
